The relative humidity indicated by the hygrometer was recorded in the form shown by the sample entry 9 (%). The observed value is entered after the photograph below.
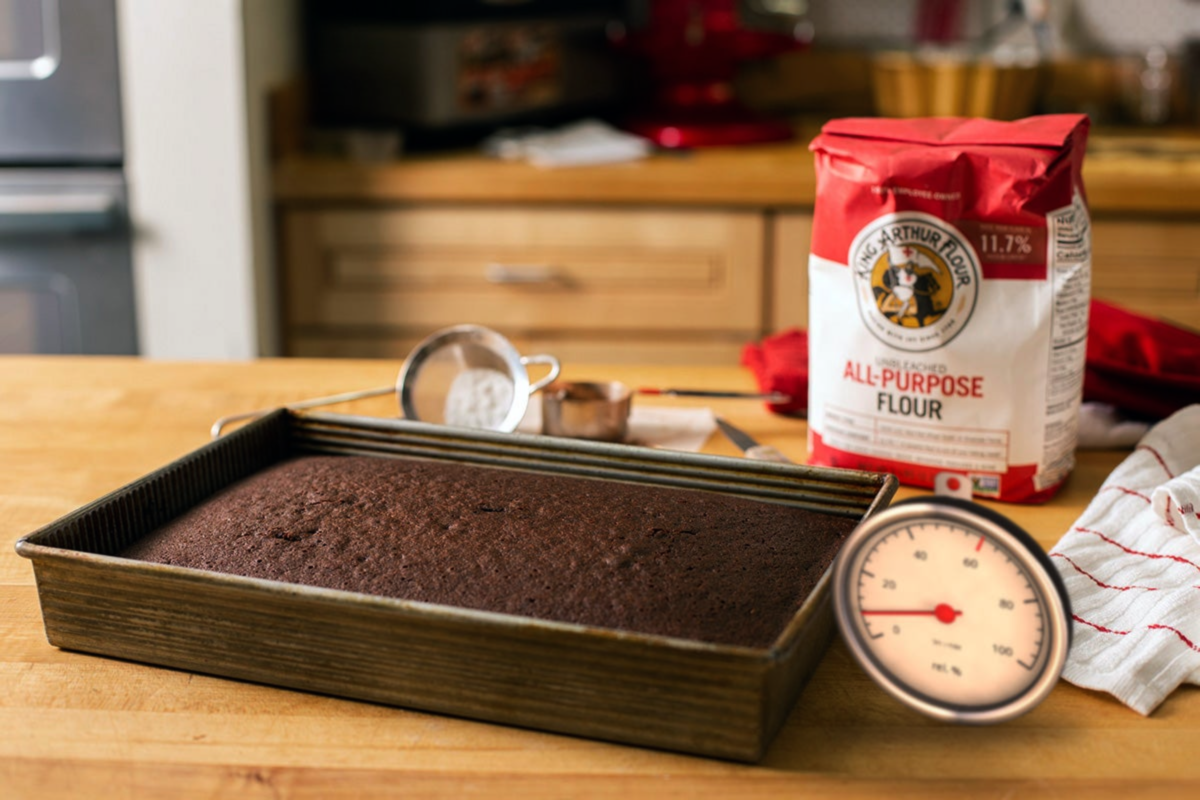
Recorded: 8 (%)
